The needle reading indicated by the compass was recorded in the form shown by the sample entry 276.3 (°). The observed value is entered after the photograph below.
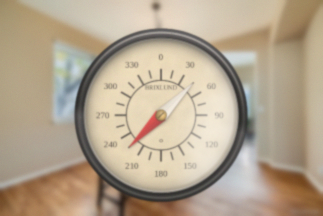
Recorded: 225 (°)
